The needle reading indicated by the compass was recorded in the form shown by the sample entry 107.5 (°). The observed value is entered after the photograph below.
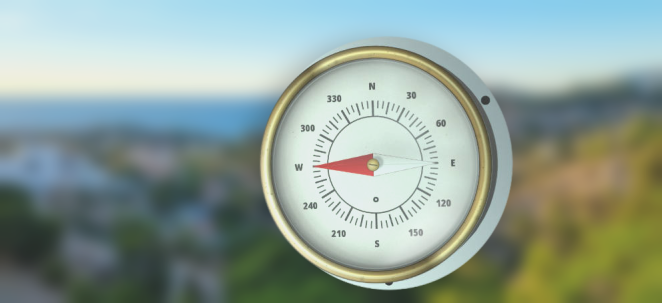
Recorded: 270 (°)
